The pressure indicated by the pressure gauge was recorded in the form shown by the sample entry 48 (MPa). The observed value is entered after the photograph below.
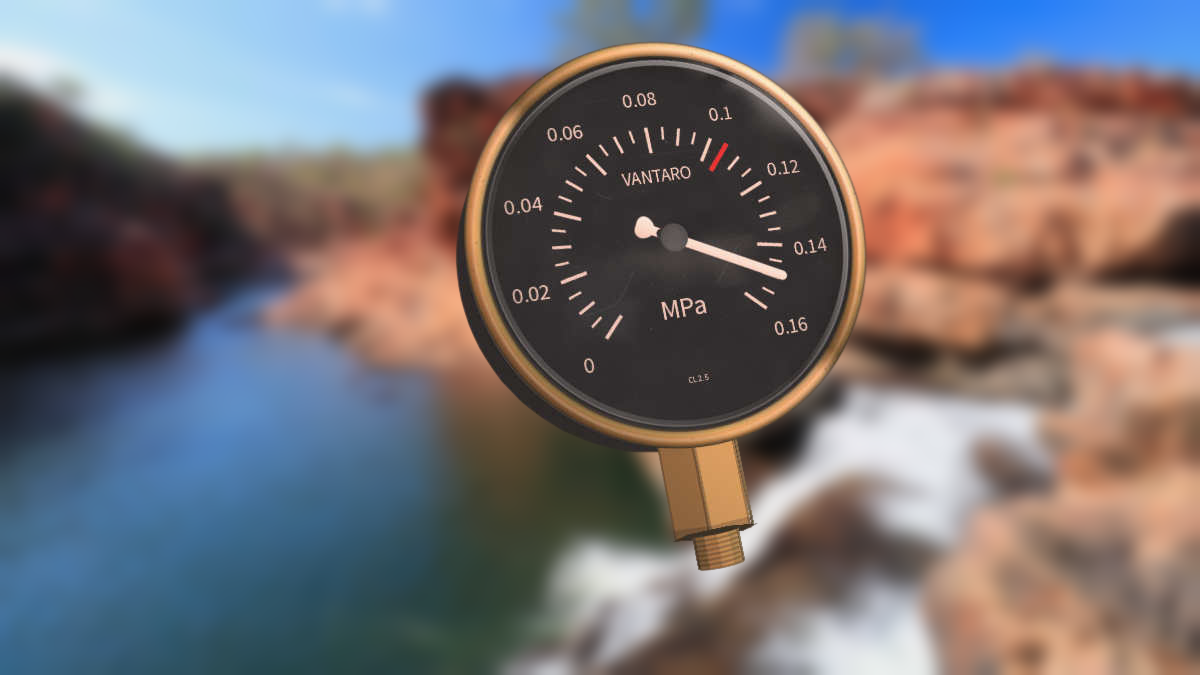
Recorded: 0.15 (MPa)
